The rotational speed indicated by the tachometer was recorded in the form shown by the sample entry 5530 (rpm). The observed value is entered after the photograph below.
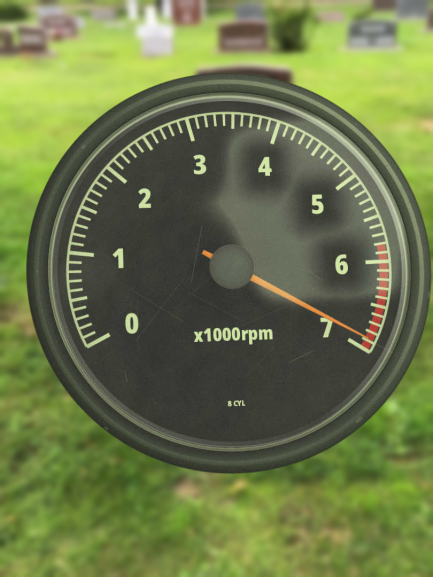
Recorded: 6900 (rpm)
